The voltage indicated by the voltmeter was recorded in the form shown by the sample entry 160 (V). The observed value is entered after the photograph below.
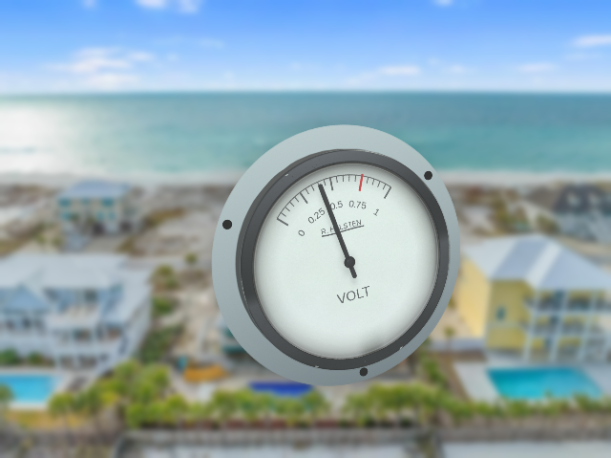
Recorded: 0.4 (V)
